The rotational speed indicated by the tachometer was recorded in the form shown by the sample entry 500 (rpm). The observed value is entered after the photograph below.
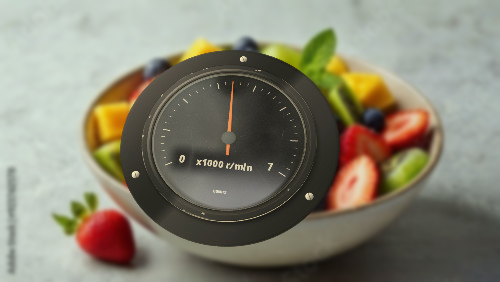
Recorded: 3400 (rpm)
